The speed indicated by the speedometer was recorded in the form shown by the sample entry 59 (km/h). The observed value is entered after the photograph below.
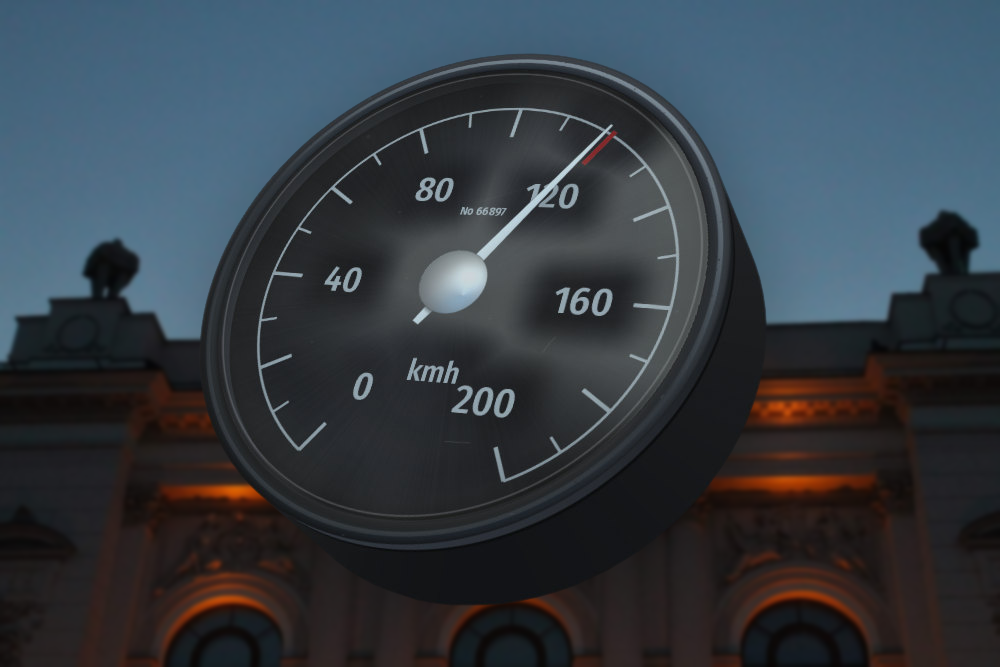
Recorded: 120 (km/h)
